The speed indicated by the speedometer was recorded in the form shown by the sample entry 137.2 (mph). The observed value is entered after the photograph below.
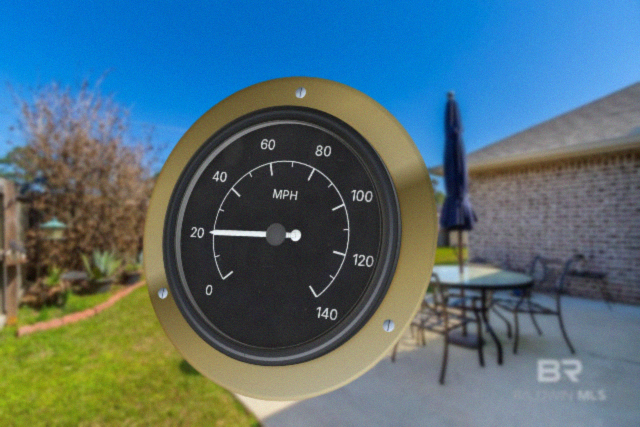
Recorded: 20 (mph)
